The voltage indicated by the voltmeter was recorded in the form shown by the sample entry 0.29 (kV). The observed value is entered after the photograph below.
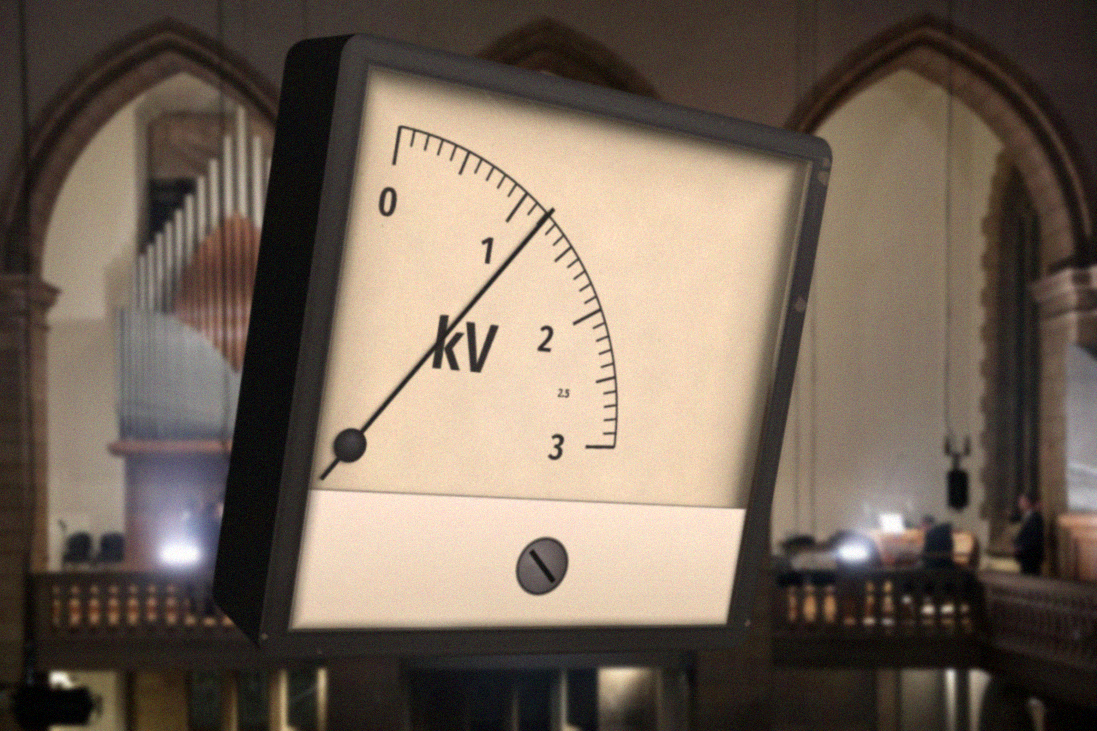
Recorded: 1.2 (kV)
